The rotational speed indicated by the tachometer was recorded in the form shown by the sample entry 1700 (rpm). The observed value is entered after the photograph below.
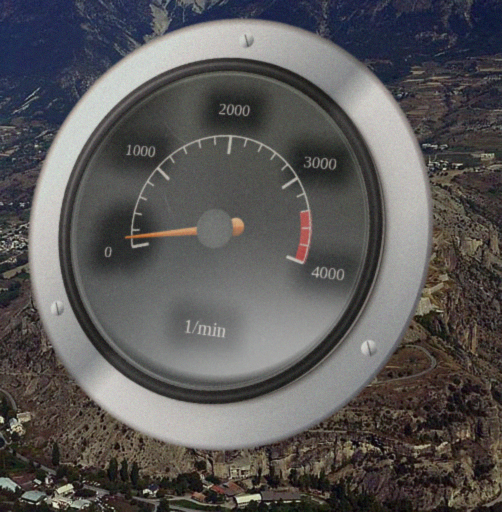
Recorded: 100 (rpm)
